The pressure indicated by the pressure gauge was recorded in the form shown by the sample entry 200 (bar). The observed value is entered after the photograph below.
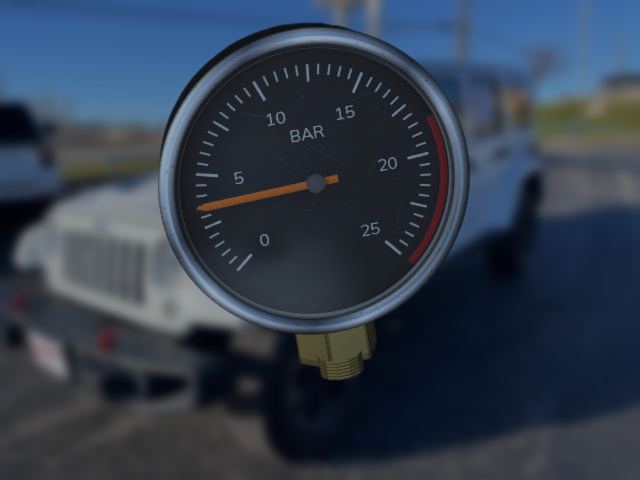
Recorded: 3.5 (bar)
